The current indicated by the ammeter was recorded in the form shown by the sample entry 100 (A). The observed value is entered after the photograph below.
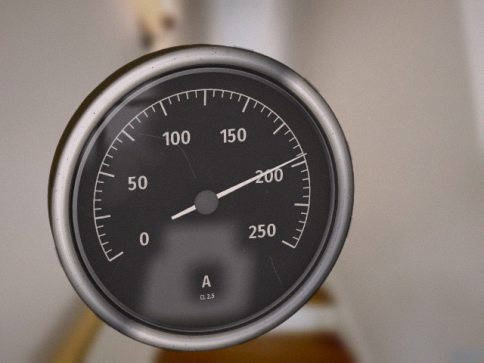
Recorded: 195 (A)
